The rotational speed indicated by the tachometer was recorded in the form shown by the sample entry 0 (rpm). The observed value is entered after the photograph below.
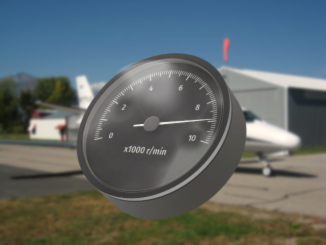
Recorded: 9000 (rpm)
